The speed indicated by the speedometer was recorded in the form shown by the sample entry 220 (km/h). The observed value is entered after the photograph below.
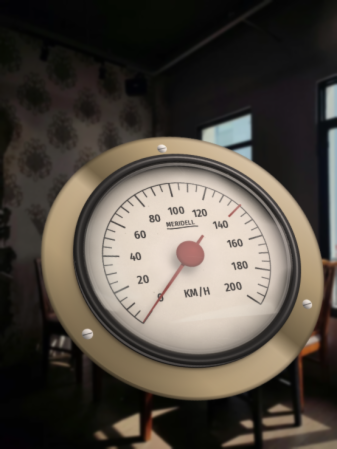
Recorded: 0 (km/h)
